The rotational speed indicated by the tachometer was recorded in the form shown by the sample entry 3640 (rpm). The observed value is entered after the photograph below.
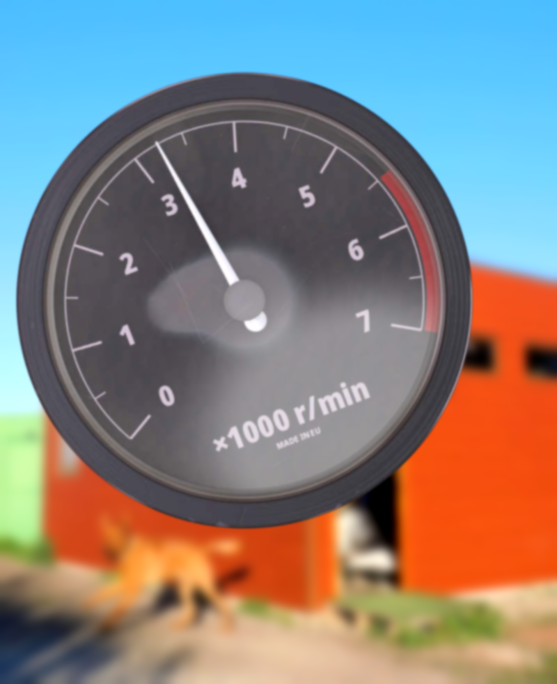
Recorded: 3250 (rpm)
